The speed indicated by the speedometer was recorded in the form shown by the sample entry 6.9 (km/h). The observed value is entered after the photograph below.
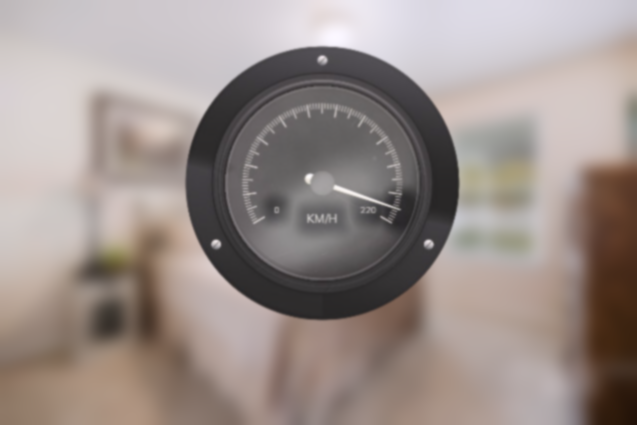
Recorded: 210 (km/h)
